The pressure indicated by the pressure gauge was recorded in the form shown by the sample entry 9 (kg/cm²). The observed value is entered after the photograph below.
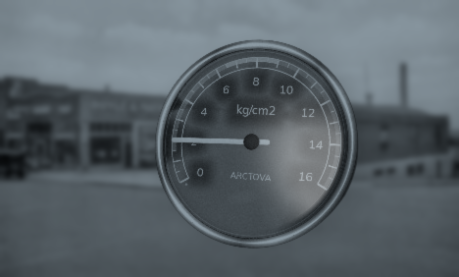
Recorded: 2 (kg/cm²)
